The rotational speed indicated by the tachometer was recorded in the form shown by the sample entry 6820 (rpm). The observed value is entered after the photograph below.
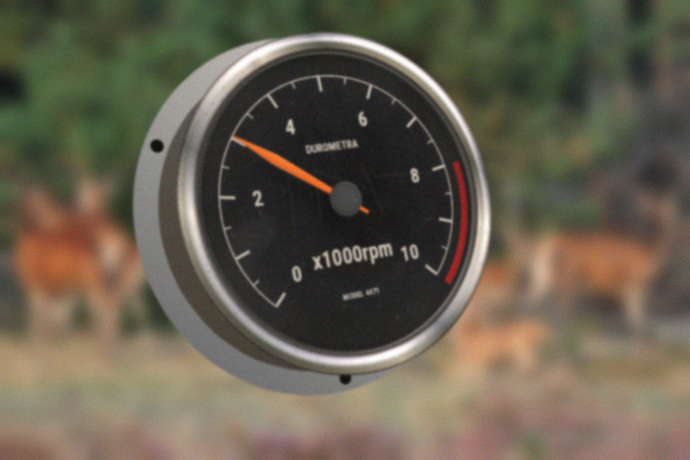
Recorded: 3000 (rpm)
